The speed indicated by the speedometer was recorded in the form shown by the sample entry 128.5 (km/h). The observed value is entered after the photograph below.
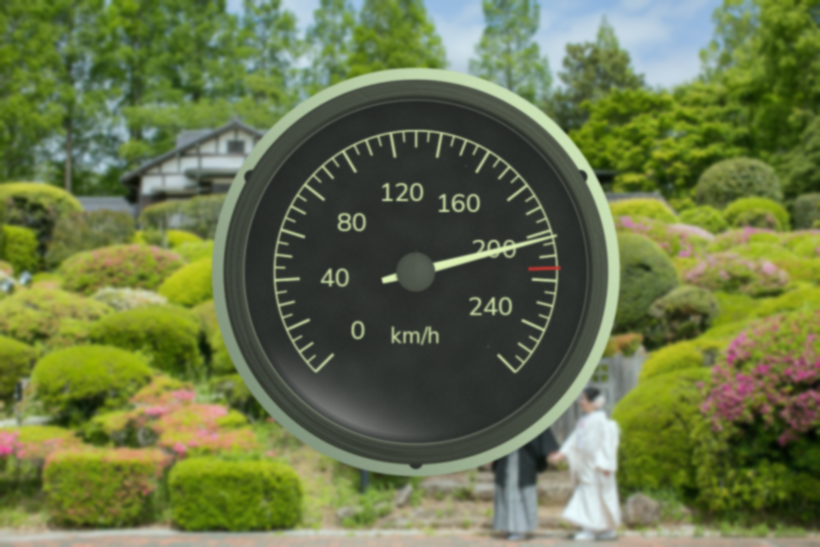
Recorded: 202.5 (km/h)
